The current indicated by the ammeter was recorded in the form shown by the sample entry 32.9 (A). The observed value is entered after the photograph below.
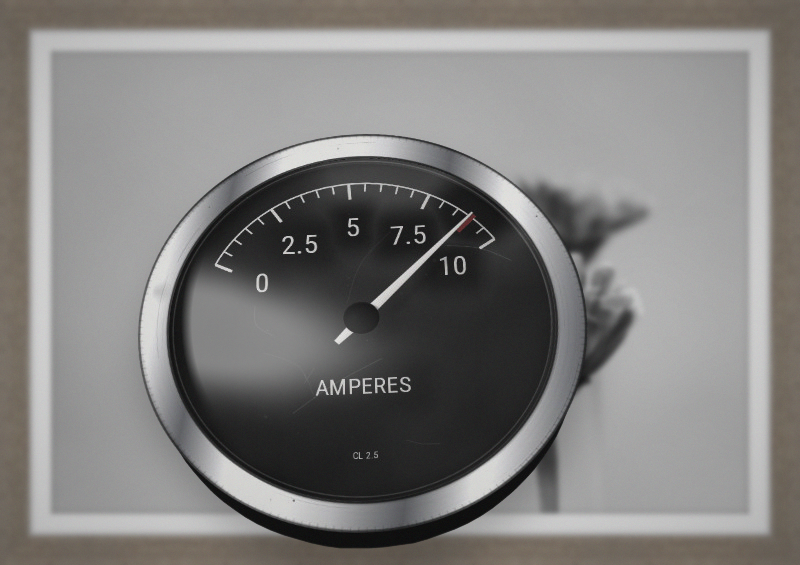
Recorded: 9 (A)
